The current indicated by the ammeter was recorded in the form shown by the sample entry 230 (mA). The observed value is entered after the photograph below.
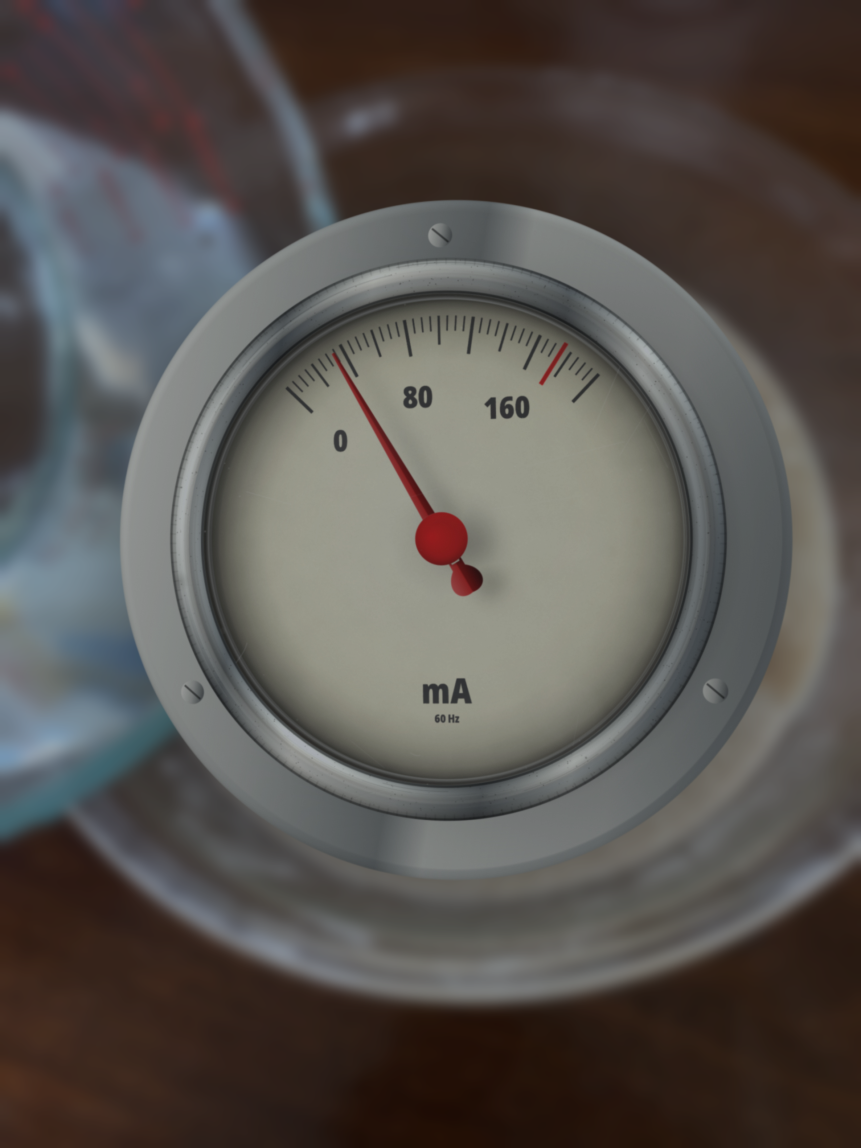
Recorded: 35 (mA)
